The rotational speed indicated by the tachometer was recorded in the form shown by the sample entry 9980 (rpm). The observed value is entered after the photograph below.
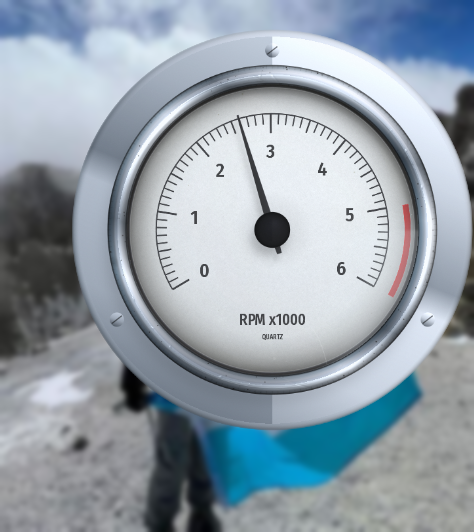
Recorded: 2600 (rpm)
